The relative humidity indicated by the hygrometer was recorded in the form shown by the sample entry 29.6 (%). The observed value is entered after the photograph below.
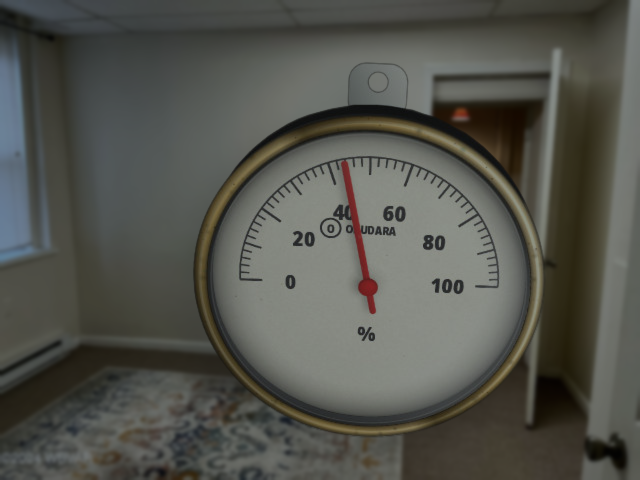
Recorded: 44 (%)
